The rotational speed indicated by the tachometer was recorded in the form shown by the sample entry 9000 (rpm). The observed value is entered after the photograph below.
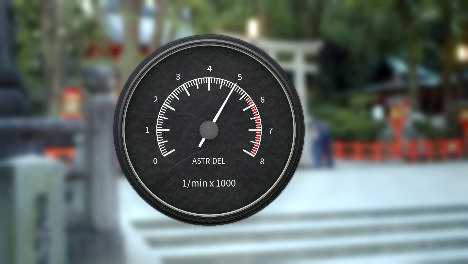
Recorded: 5000 (rpm)
